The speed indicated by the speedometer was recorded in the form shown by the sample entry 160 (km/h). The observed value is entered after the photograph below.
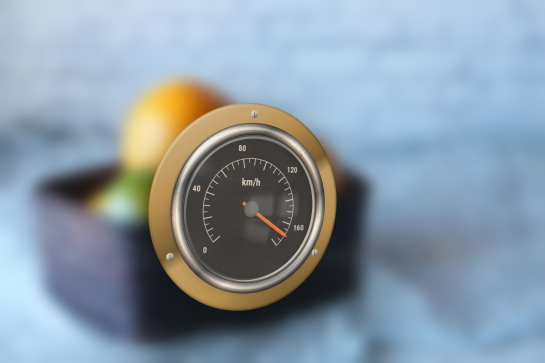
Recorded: 170 (km/h)
